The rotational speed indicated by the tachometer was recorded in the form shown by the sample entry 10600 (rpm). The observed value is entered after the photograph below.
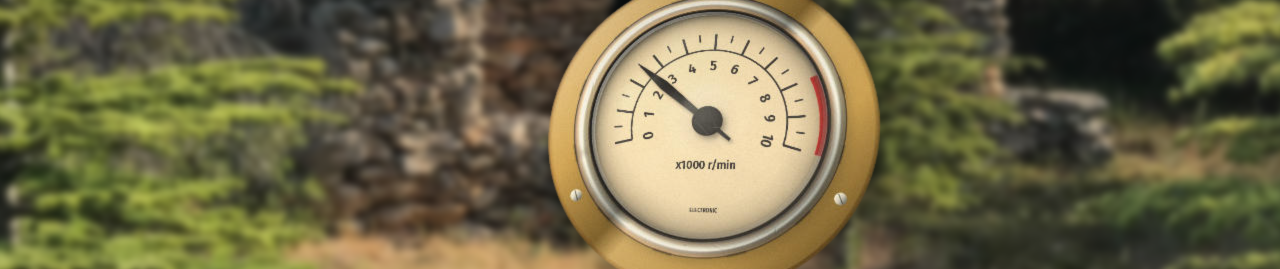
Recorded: 2500 (rpm)
